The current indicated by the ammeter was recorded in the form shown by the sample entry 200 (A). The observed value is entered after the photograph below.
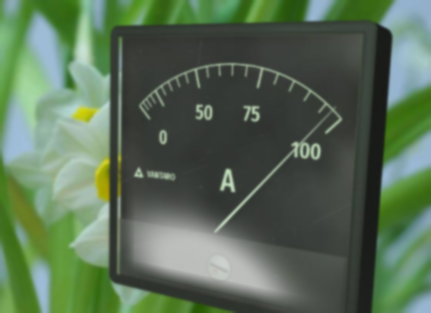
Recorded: 97.5 (A)
